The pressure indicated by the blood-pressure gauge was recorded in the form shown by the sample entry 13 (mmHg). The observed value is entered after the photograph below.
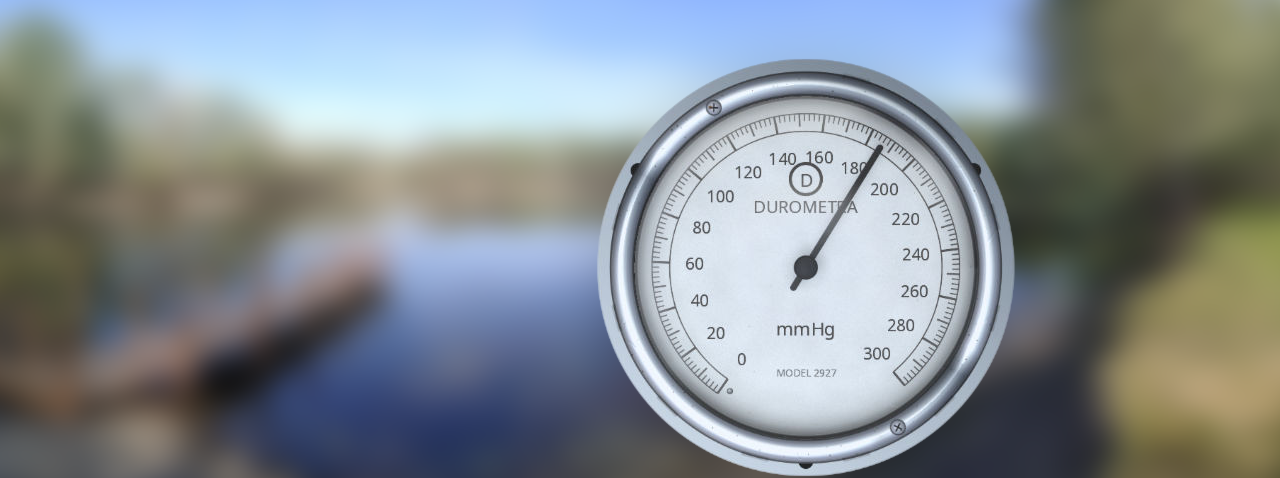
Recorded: 186 (mmHg)
